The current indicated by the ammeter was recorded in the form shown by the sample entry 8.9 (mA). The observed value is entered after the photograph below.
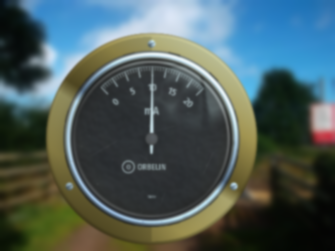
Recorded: 10 (mA)
